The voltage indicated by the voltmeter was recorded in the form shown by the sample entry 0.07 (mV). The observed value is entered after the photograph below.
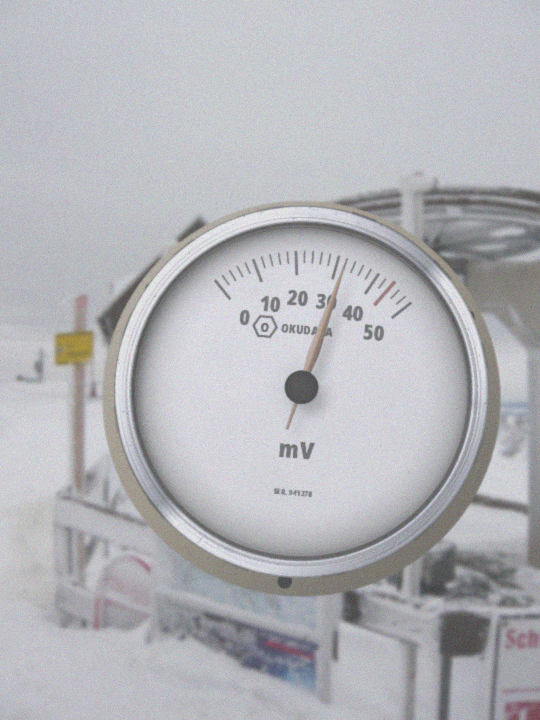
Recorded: 32 (mV)
